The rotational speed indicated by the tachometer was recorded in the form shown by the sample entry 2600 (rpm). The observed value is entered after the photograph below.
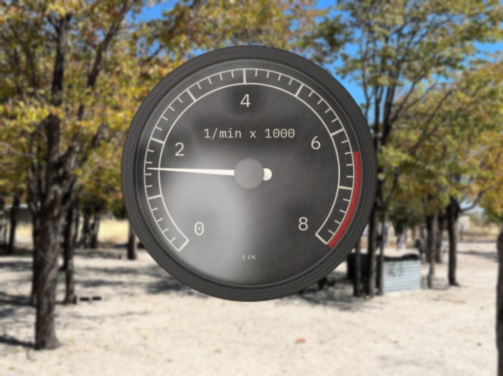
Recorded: 1500 (rpm)
